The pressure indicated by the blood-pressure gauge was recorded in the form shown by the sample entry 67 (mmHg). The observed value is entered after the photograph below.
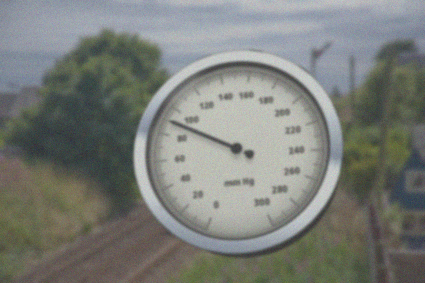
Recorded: 90 (mmHg)
